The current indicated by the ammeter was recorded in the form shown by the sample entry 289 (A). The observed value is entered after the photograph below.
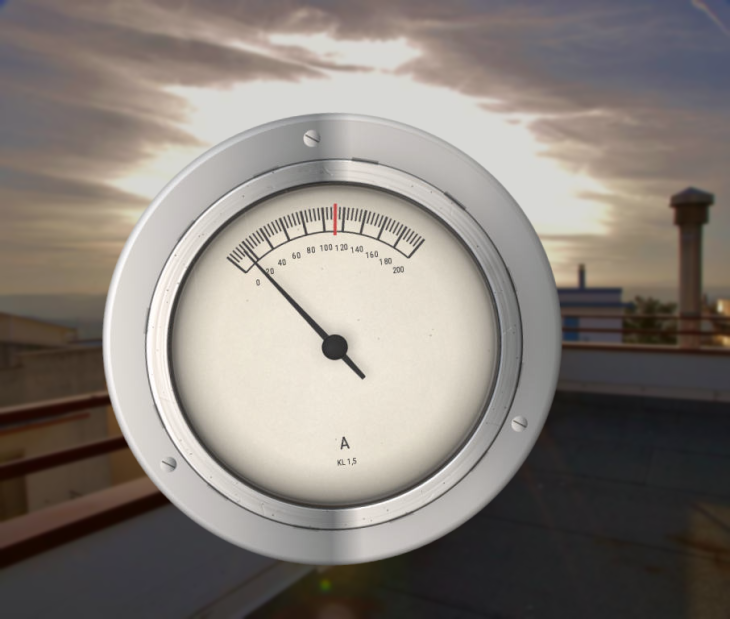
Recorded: 16 (A)
